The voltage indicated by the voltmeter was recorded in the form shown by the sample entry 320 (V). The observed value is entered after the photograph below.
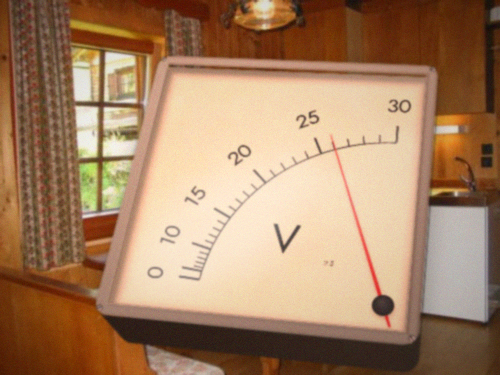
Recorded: 26 (V)
